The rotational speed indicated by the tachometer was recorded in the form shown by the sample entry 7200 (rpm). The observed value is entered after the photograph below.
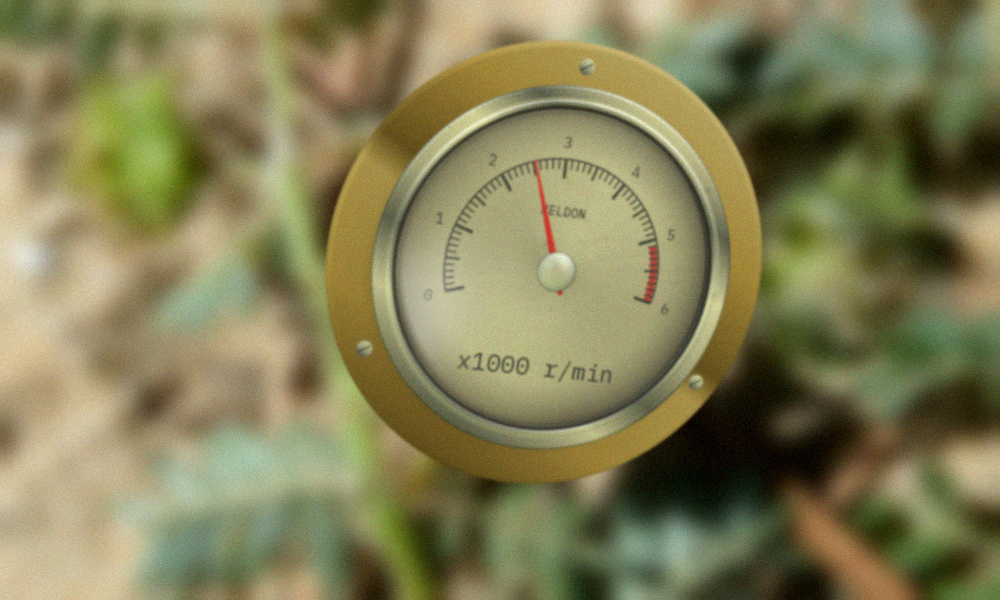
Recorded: 2500 (rpm)
